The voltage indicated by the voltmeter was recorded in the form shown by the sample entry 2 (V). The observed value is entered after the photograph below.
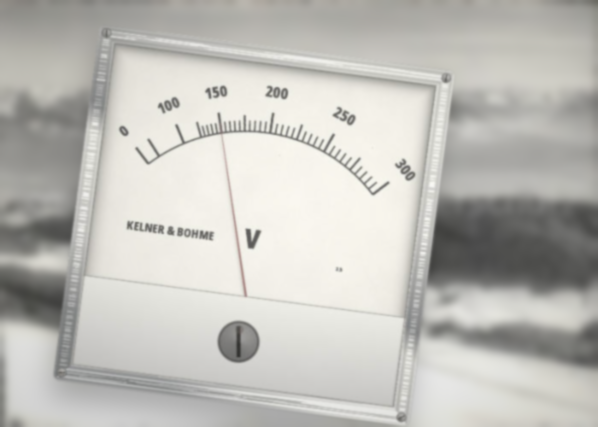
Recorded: 150 (V)
